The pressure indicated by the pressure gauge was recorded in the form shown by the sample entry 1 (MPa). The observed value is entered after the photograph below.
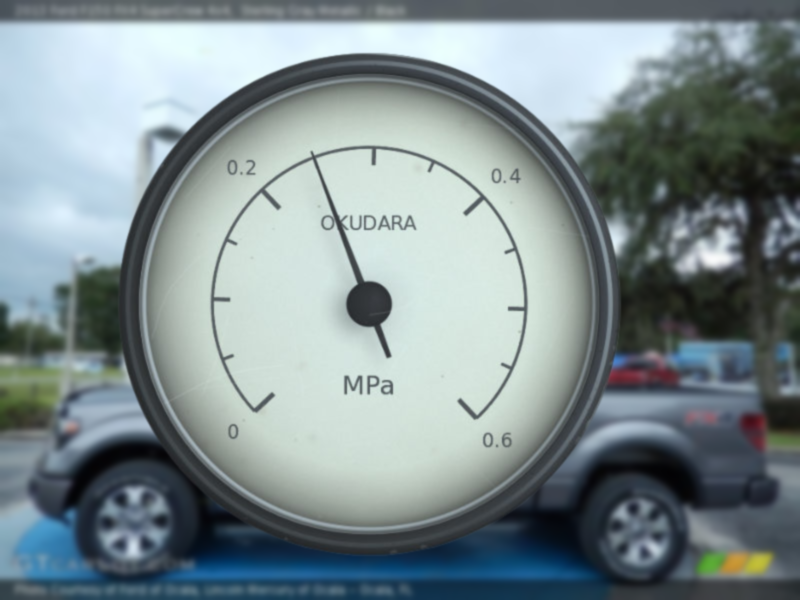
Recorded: 0.25 (MPa)
